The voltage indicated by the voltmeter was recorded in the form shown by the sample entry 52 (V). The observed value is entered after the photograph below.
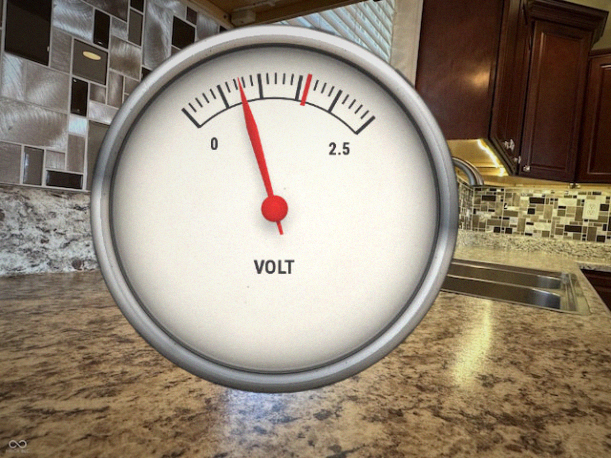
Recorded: 0.75 (V)
